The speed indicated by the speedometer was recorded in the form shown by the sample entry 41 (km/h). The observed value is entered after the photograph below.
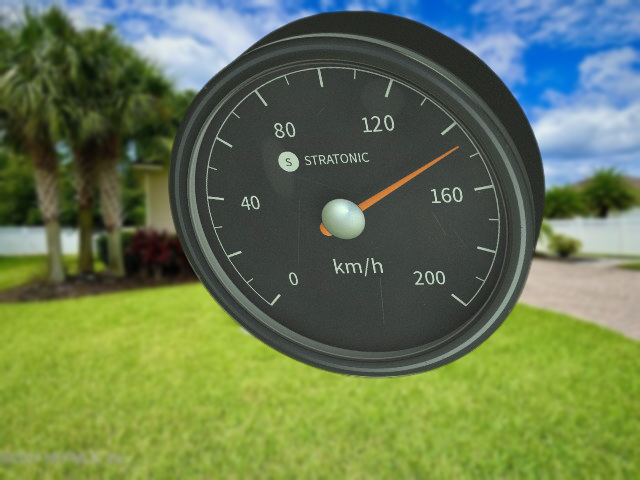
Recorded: 145 (km/h)
